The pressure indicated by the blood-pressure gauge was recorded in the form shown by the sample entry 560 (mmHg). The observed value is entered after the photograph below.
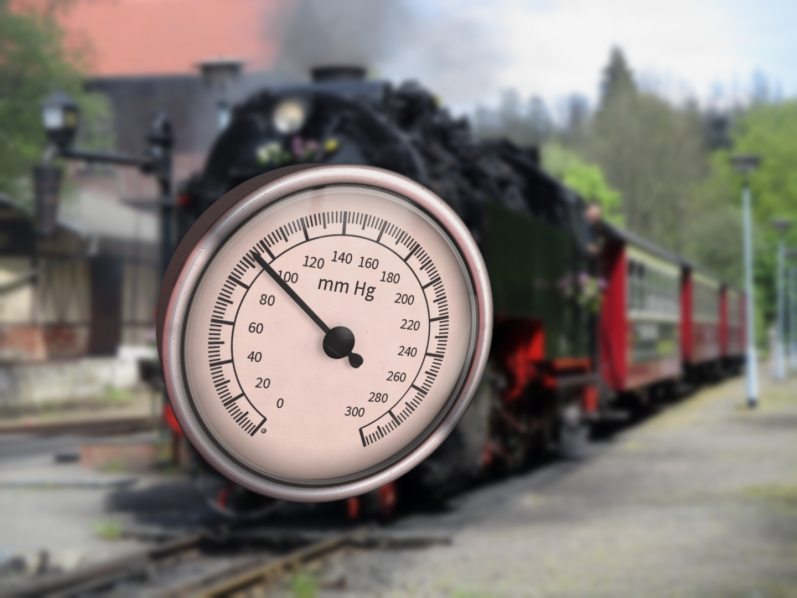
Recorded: 94 (mmHg)
